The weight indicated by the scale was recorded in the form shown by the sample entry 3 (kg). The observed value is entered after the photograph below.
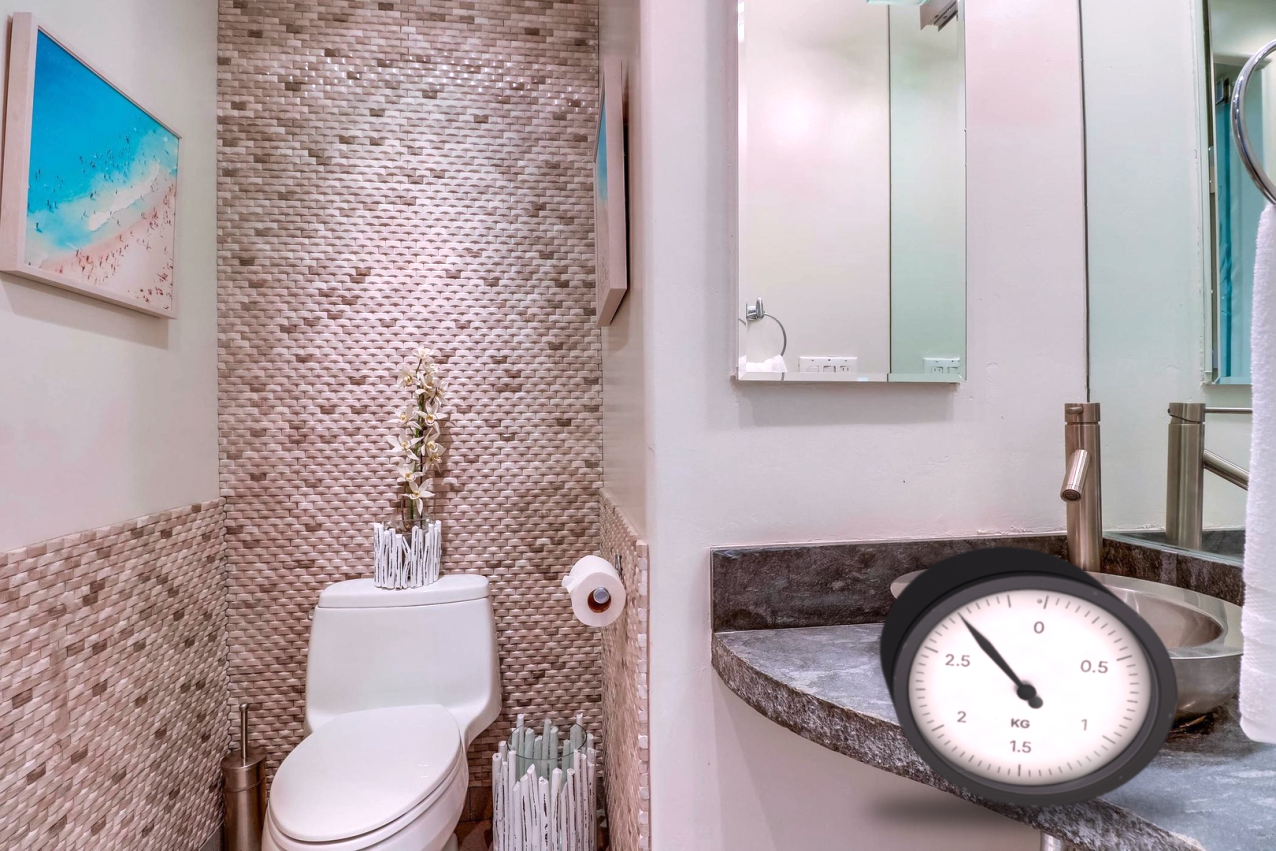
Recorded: 2.75 (kg)
